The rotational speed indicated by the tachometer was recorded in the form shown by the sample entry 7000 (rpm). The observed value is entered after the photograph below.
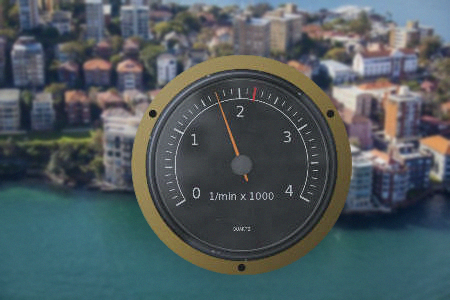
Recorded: 1700 (rpm)
